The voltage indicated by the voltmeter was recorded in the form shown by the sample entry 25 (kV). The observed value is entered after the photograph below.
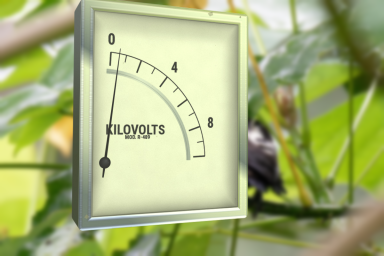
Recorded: 0.5 (kV)
